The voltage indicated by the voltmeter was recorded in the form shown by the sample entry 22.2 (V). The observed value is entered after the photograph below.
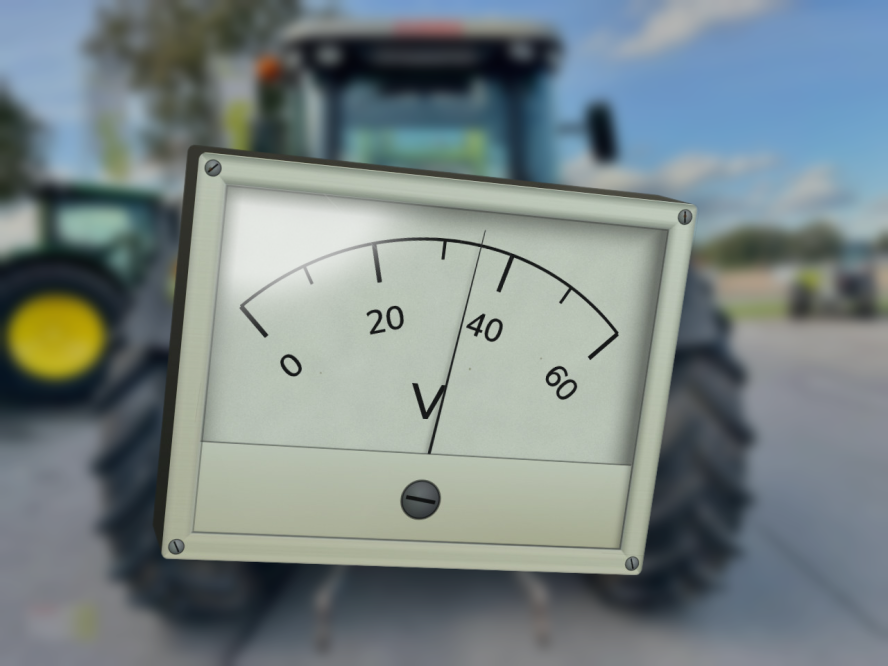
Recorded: 35 (V)
